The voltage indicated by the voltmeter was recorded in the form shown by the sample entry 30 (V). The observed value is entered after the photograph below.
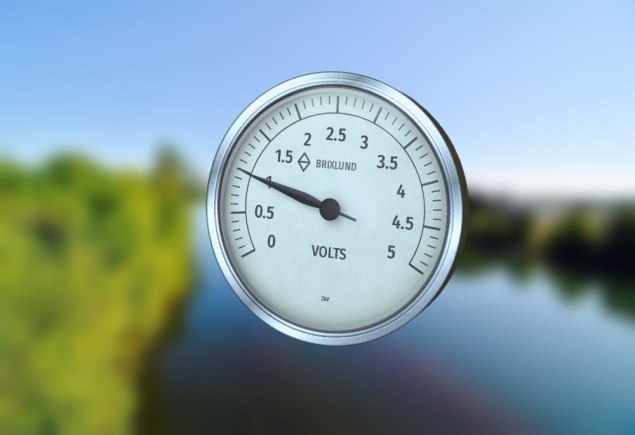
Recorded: 1 (V)
